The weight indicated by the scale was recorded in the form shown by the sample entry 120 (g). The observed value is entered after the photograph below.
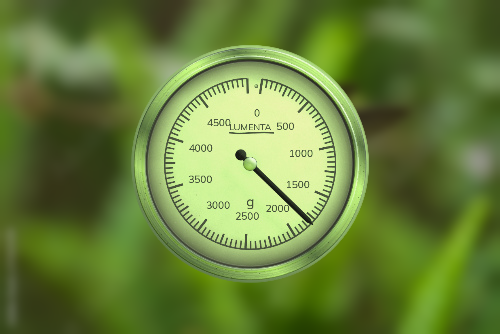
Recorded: 1800 (g)
